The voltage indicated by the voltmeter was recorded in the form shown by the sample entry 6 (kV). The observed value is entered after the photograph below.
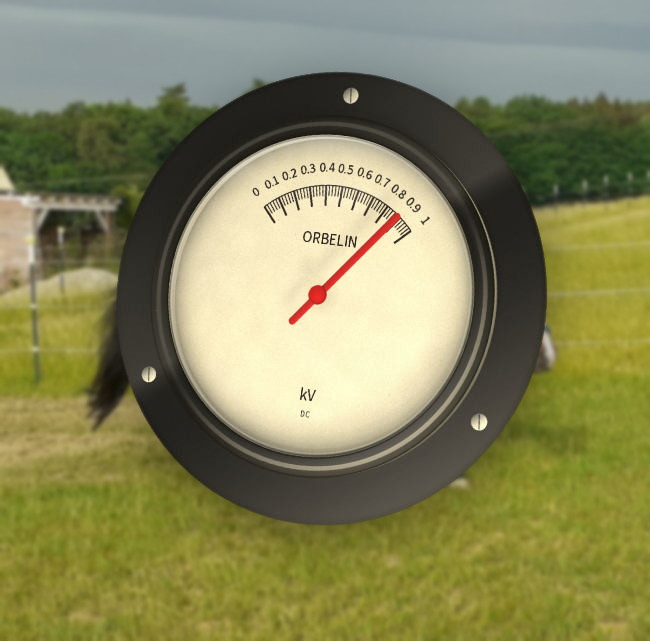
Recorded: 0.9 (kV)
